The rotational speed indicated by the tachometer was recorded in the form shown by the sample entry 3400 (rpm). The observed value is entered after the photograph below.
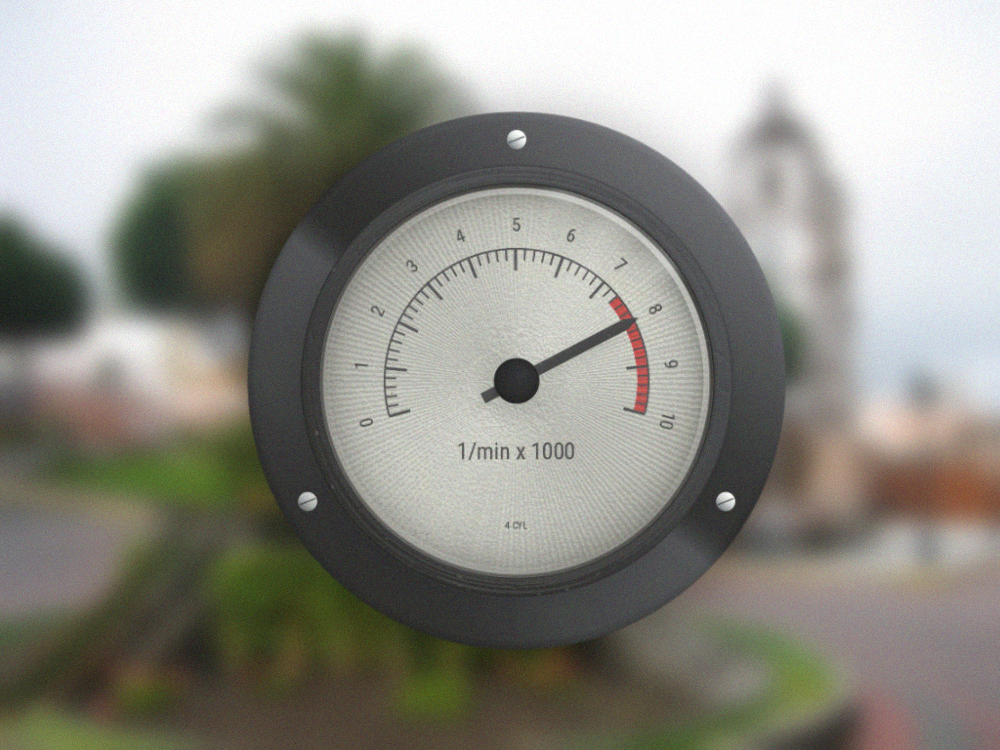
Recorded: 8000 (rpm)
